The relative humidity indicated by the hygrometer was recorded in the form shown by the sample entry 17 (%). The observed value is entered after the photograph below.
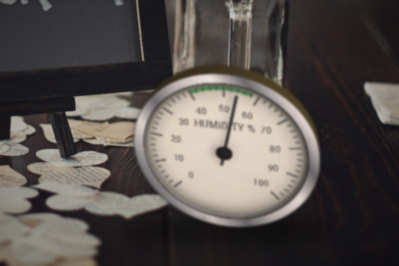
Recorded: 54 (%)
